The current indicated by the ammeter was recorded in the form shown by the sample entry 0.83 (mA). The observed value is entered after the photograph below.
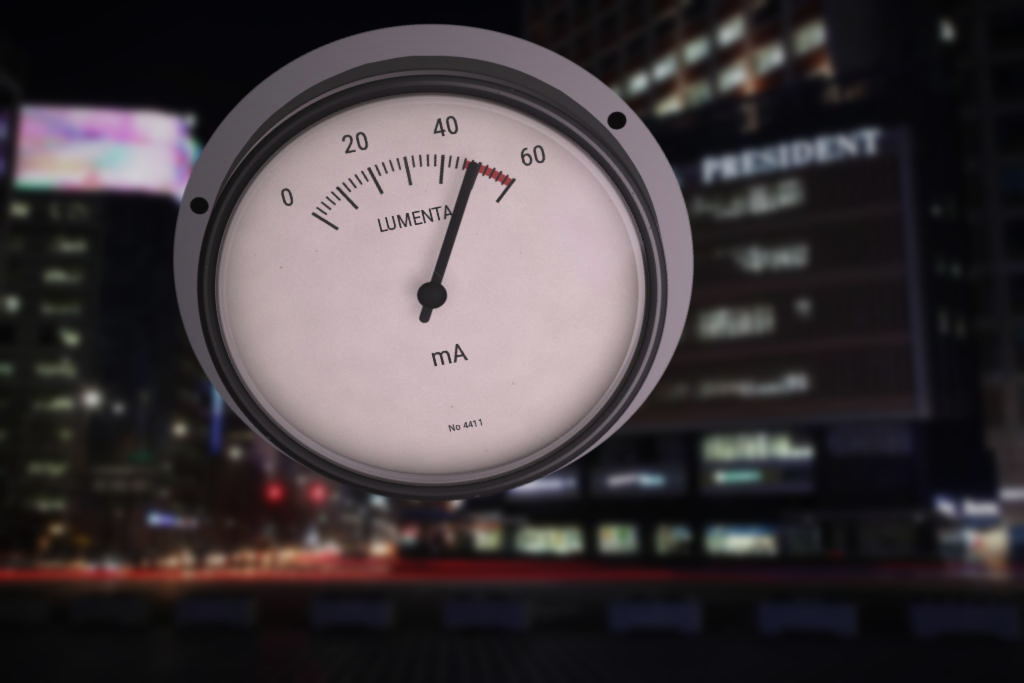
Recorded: 48 (mA)
